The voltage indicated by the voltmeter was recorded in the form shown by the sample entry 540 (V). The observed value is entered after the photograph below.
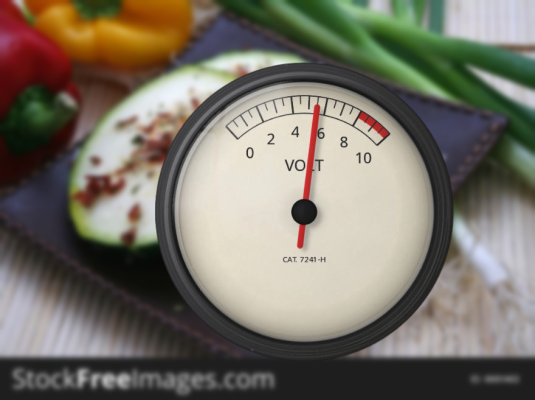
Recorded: 5.5 (V)
